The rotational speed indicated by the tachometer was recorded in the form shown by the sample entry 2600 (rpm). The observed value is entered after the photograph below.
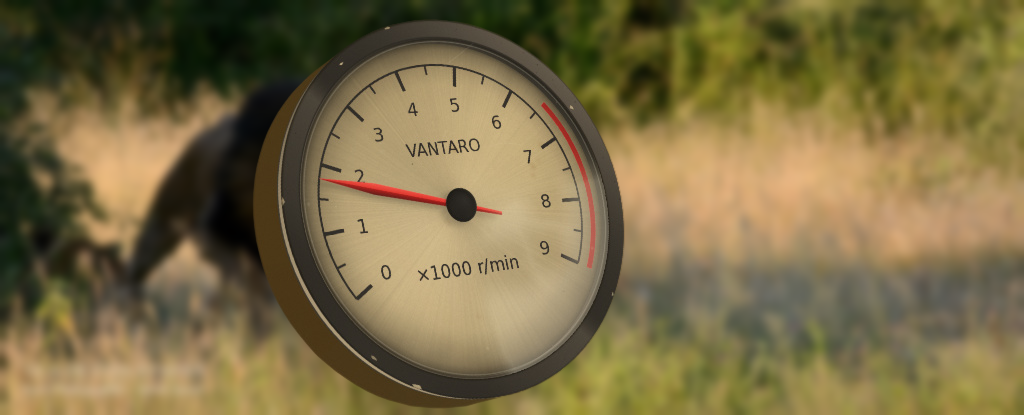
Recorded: 1750 (rpm)
